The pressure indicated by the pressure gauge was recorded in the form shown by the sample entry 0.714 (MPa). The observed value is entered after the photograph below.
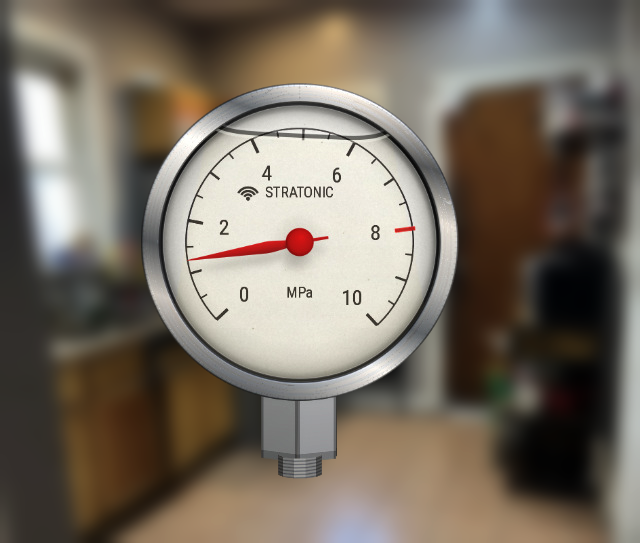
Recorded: 1.25 (MPa)
